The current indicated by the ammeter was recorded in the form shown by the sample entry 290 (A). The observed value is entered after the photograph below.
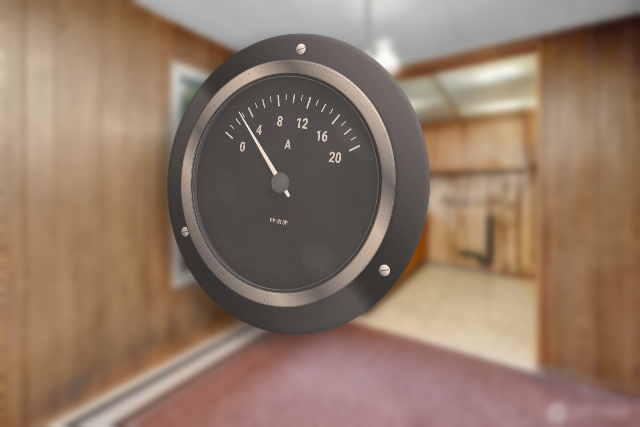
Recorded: 3 (A)
